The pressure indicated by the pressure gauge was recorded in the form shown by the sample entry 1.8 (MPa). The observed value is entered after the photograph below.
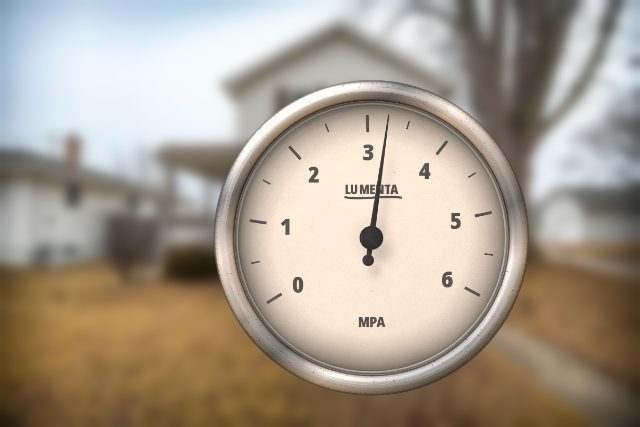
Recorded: 3.25 (MPa)
